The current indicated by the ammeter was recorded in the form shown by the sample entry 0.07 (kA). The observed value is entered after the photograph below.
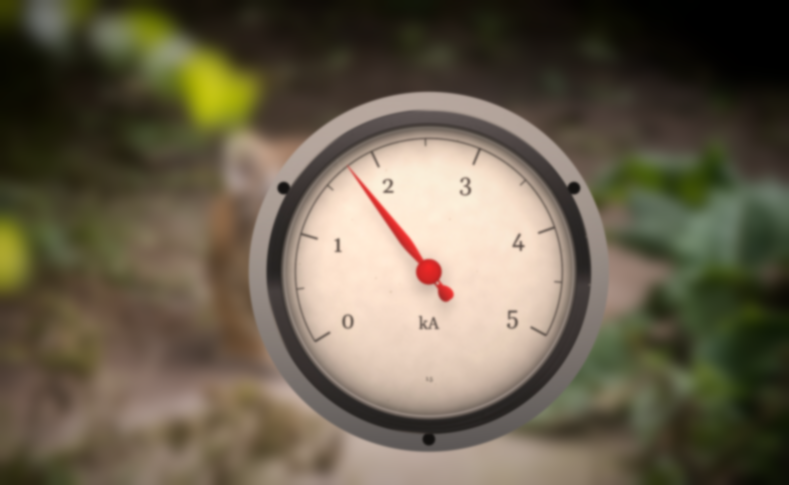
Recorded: 1.75 (kA)
